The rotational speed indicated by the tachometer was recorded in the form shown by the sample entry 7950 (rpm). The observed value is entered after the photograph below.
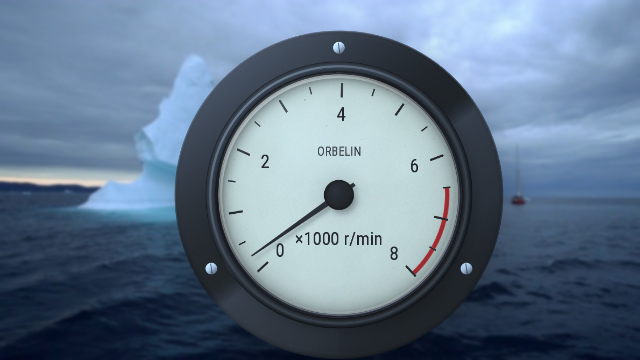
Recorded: 250 (rpm)
